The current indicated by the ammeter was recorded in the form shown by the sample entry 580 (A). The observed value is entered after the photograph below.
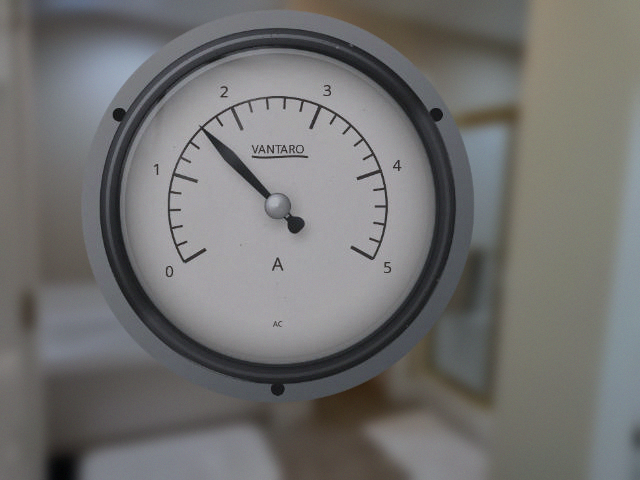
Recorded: 1.6 (A)
